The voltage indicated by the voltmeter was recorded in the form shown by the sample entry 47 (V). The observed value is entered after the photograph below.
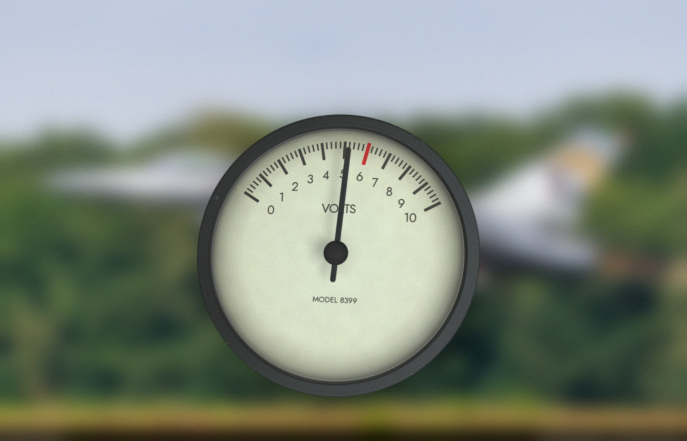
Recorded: 5.2 (V)
